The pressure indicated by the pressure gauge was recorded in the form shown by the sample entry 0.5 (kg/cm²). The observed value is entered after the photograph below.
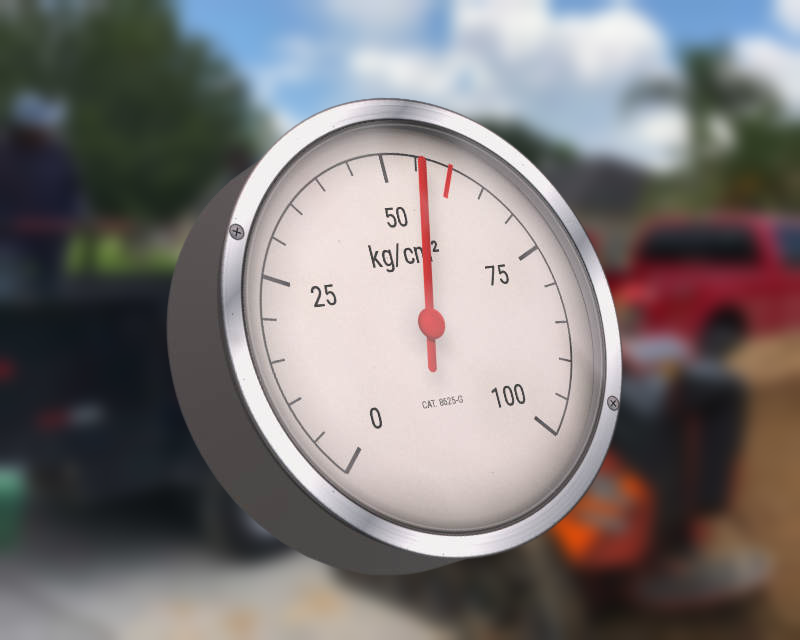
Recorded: 55 (kg/cm²)
